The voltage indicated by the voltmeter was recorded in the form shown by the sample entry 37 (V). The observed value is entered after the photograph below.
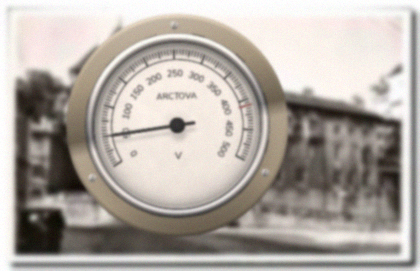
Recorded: 50 (V)
